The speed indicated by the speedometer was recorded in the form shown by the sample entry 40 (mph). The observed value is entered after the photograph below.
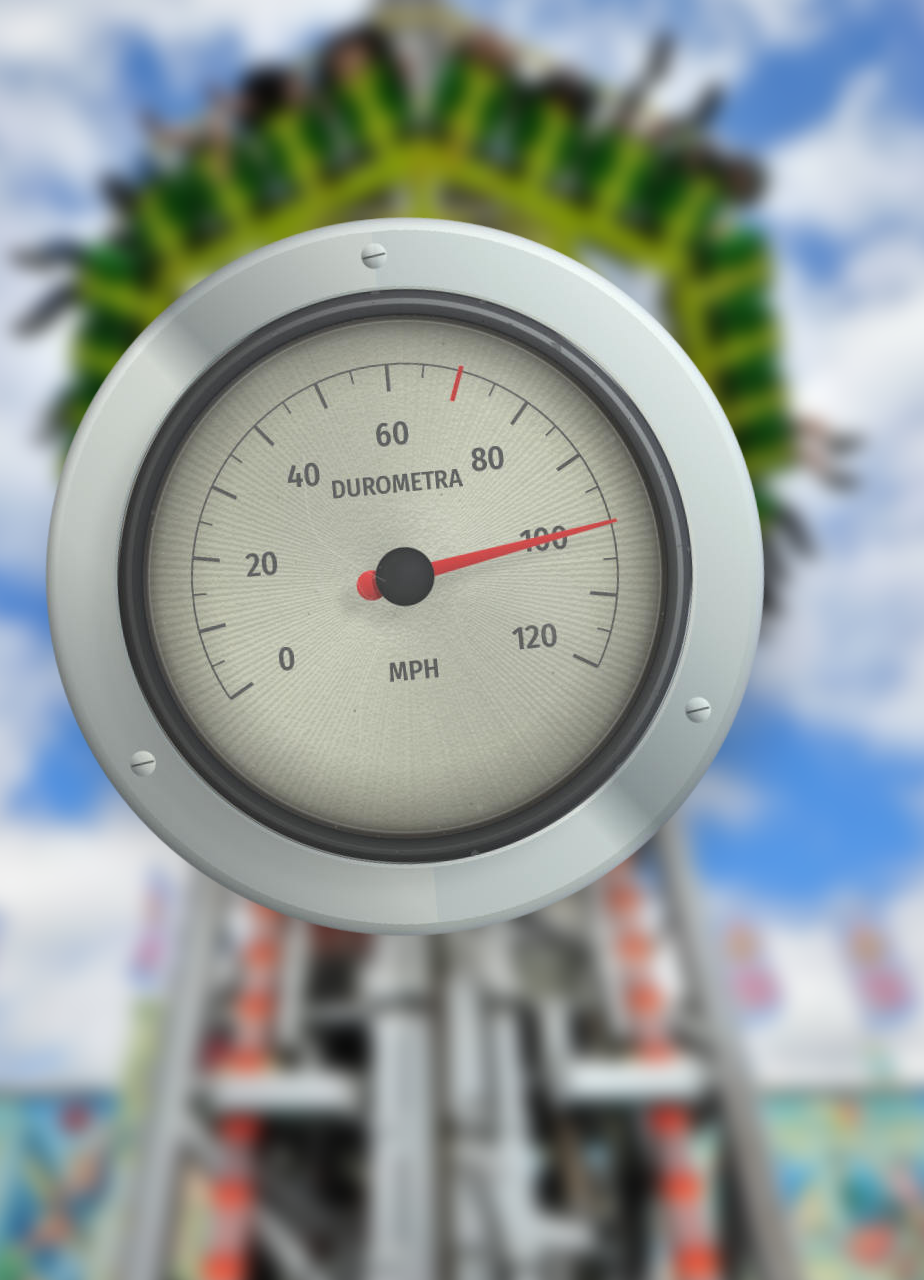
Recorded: 100 (mph)
